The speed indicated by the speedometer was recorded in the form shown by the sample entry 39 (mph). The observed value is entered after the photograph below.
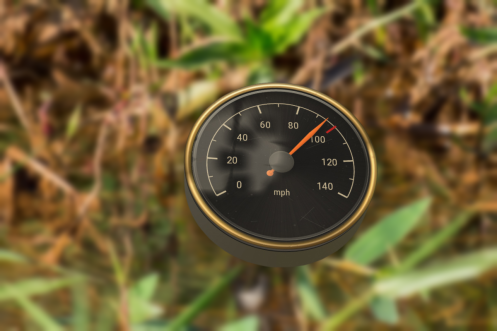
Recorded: 95 (mph)
